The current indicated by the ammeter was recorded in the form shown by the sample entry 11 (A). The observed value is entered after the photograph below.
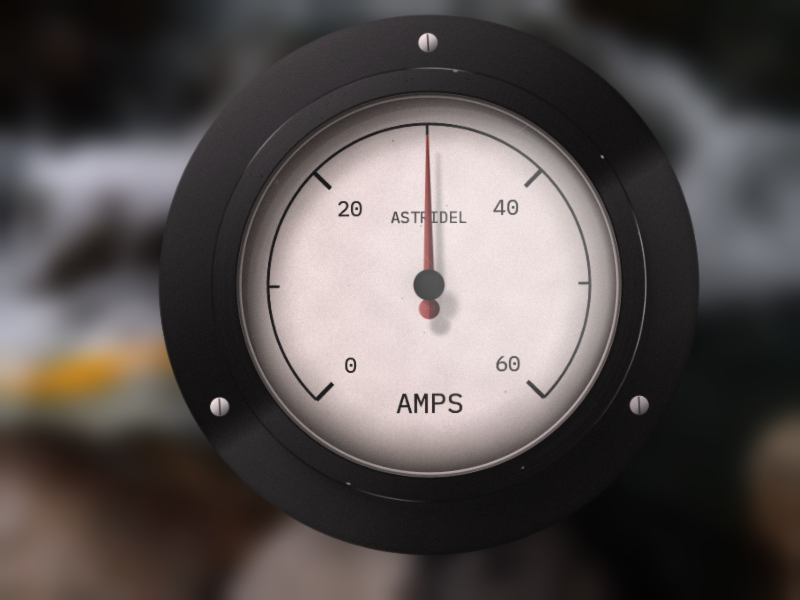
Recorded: 30 (A)
